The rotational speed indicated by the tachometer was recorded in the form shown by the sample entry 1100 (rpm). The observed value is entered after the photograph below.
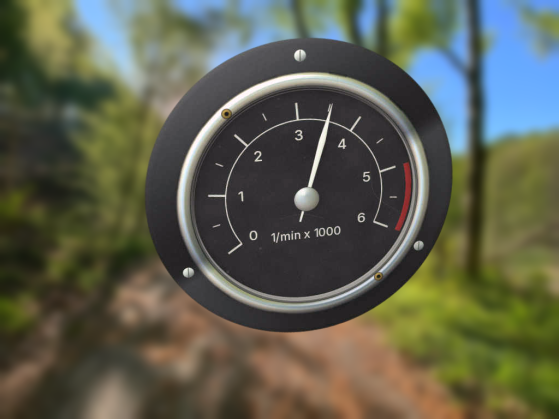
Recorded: 3500 (rpm)
